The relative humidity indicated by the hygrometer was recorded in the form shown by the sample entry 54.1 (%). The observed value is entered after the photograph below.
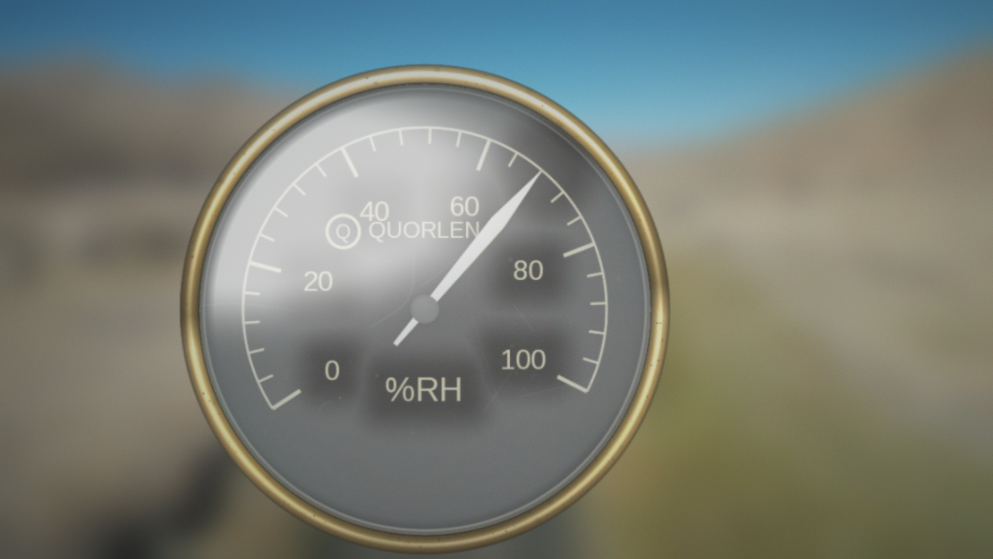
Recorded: 68 (%)
